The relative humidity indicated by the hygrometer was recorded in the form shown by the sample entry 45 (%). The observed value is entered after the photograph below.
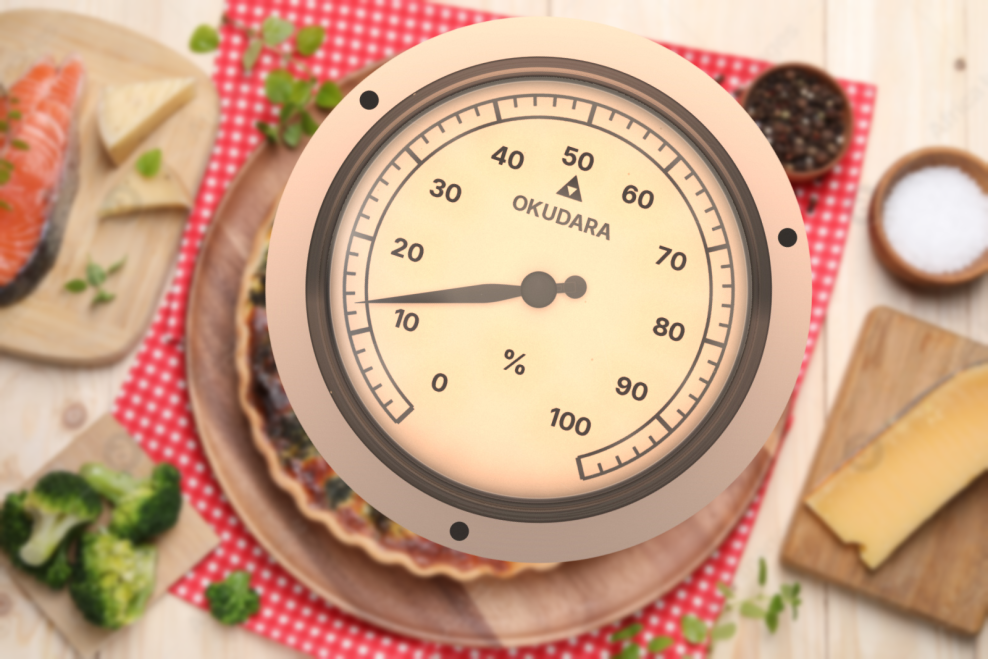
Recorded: 13 (%)
